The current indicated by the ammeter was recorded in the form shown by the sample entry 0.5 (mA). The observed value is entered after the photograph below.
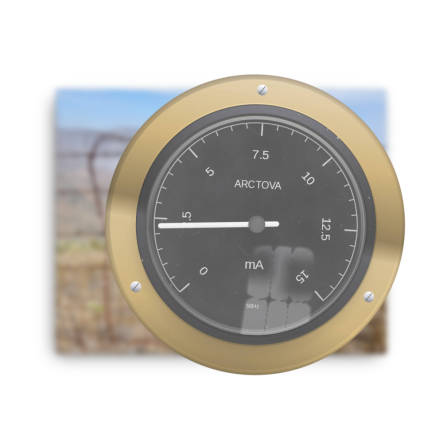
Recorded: 2.25 (mA)
